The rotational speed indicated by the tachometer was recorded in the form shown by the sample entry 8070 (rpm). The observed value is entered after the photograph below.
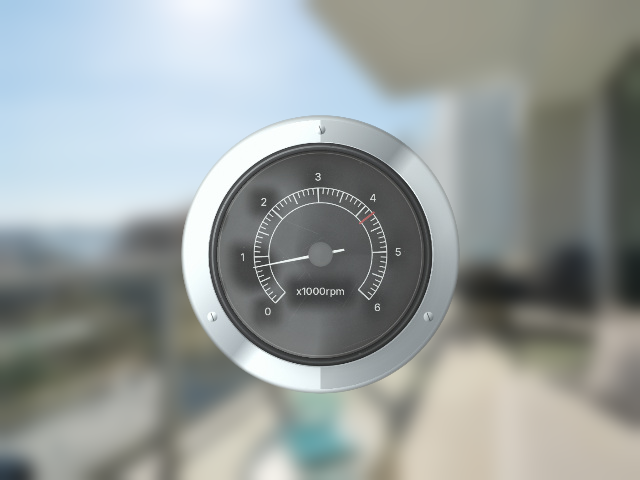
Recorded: 800 (rpm)
